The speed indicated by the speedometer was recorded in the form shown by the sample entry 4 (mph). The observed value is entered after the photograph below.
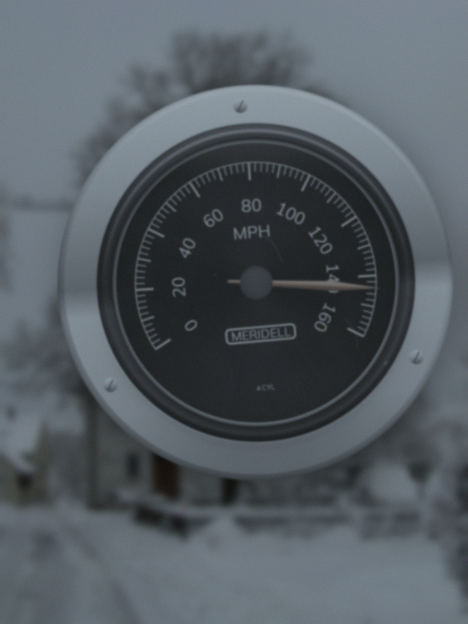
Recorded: 144 (mph)
